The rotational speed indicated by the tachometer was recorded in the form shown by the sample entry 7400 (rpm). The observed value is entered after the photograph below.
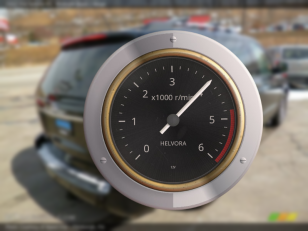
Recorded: 4000 (rpm)
